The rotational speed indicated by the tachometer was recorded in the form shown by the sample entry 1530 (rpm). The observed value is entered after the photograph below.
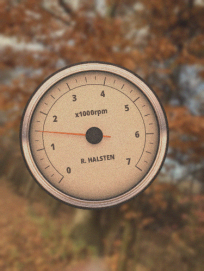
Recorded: 1500 (rpm)
